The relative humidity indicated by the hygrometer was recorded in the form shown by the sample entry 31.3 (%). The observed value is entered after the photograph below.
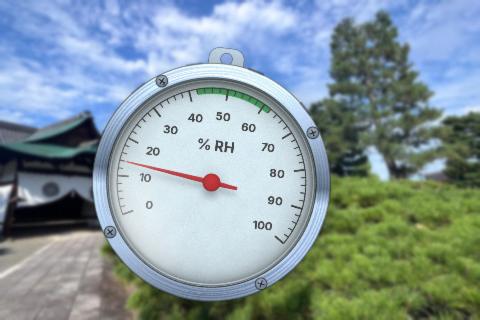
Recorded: 14 (%)
